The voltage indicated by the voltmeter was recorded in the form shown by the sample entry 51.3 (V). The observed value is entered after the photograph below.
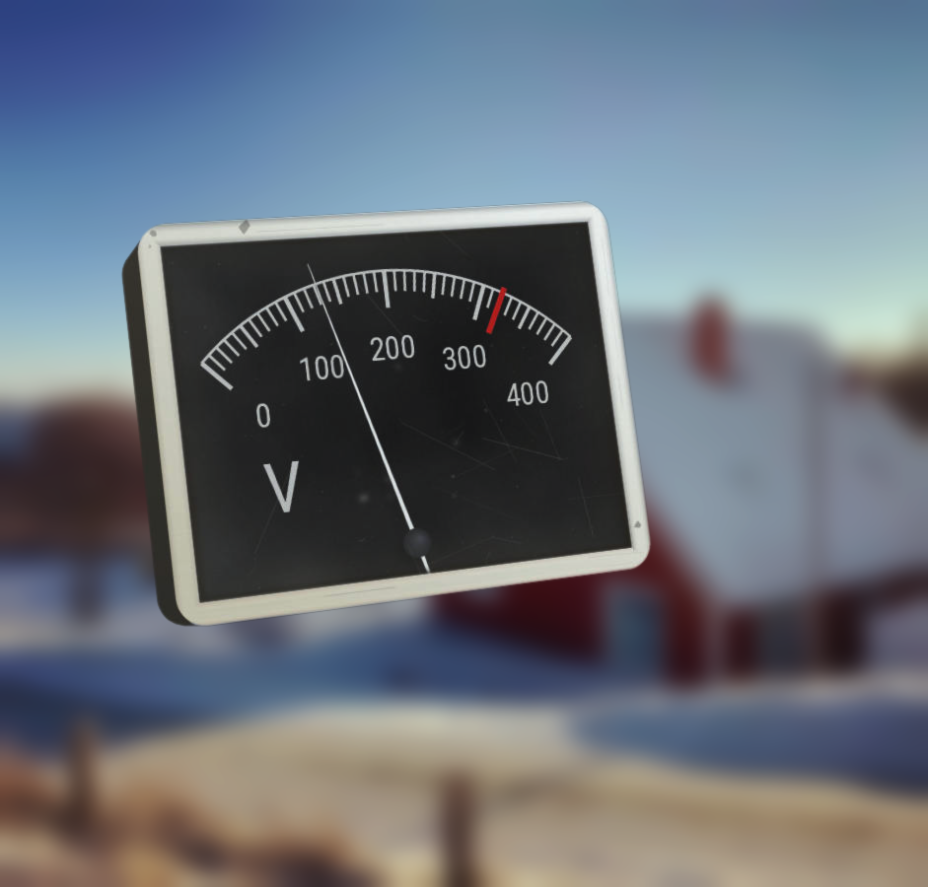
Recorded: 130 (V)
